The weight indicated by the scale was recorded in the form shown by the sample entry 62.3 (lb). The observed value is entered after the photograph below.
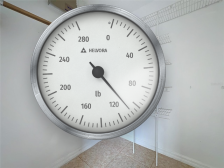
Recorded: 108 (lb)
